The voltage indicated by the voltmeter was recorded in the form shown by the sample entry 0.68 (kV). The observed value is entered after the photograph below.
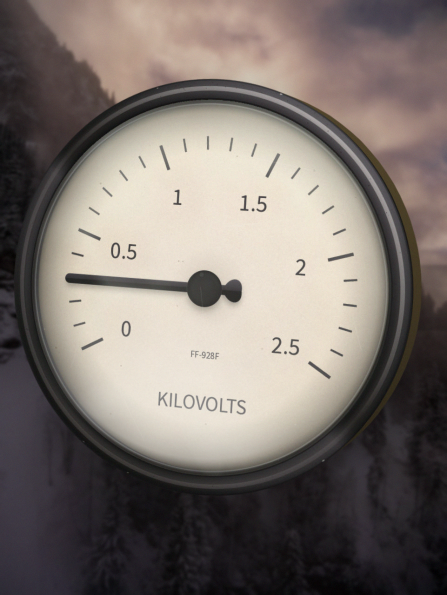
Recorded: 0.3 (kV)
